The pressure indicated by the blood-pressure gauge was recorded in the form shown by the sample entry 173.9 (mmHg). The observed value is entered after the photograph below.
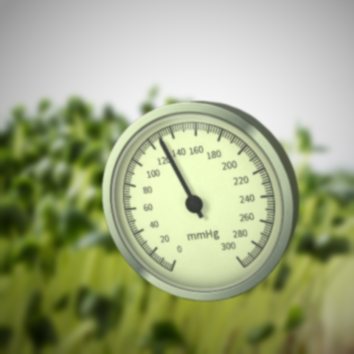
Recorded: 130 (mmHg)
